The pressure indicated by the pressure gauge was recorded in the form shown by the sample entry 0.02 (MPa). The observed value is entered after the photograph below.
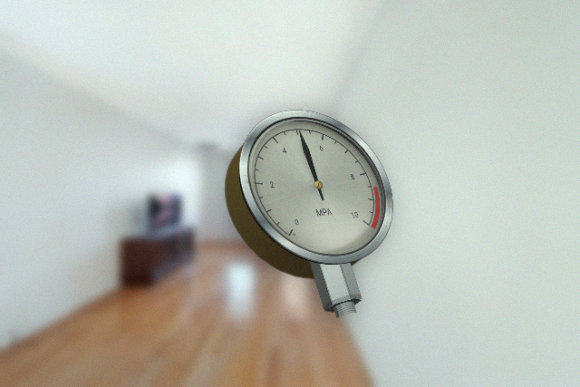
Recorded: 5 (MPa)
